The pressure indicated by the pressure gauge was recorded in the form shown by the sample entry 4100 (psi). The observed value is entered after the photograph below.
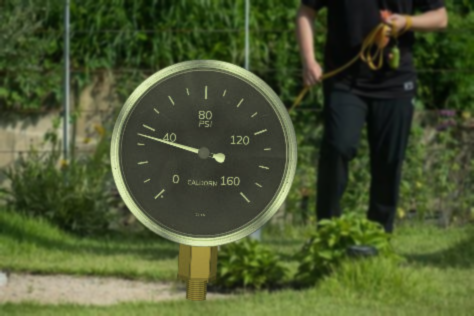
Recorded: 35 (psi)
